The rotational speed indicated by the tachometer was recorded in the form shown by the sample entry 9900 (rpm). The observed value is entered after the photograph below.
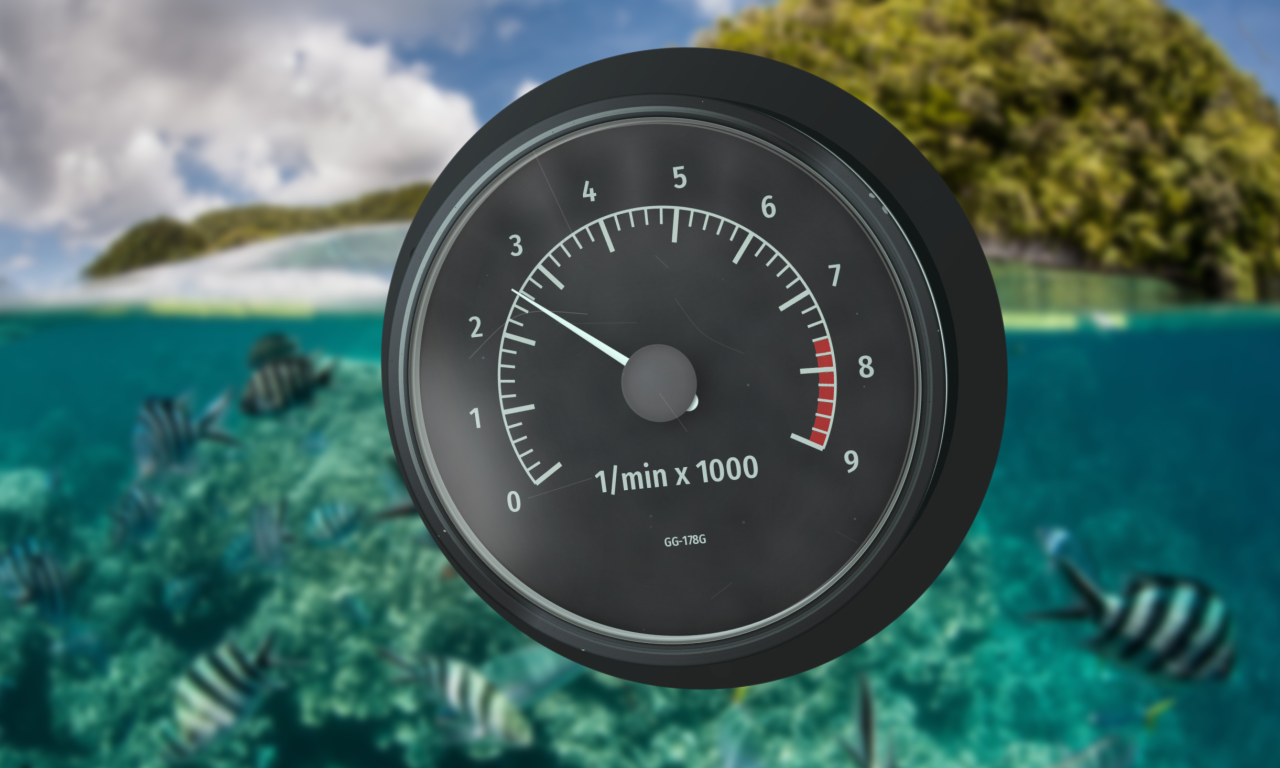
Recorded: 2600 (rpm)
